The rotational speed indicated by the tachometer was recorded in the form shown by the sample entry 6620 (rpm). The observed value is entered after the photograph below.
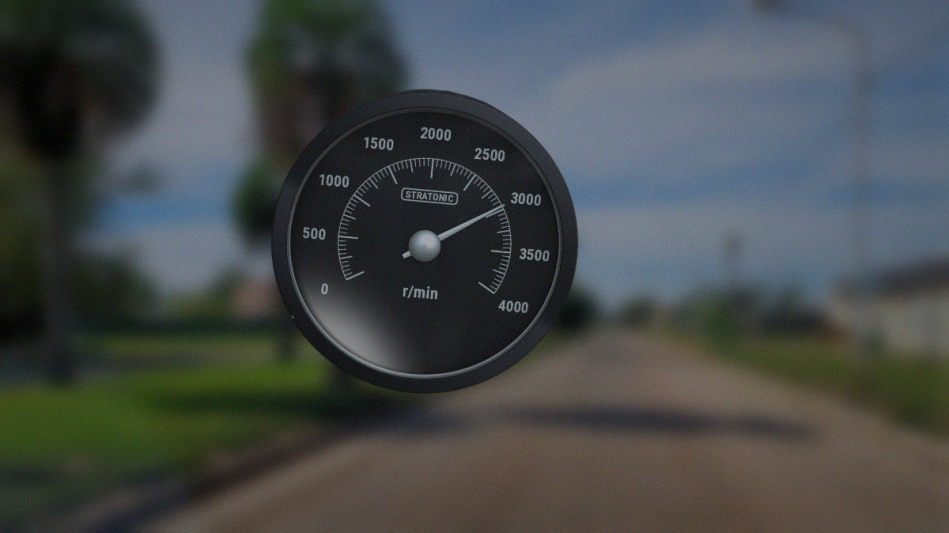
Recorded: 2950 (rpm)
